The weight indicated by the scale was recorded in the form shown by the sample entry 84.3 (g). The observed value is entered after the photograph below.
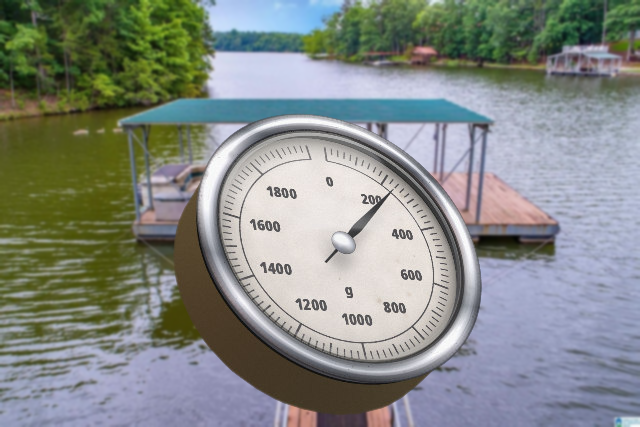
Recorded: 240 (g)
